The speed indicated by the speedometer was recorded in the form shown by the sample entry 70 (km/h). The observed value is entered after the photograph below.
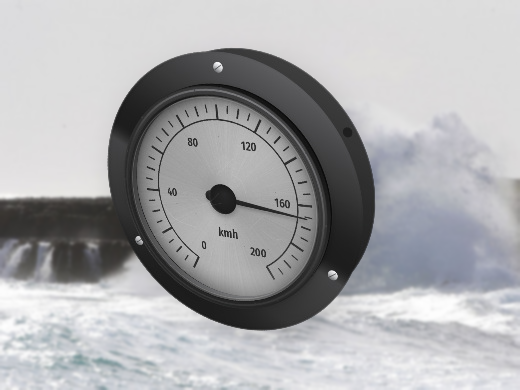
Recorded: 165 (km/h)
